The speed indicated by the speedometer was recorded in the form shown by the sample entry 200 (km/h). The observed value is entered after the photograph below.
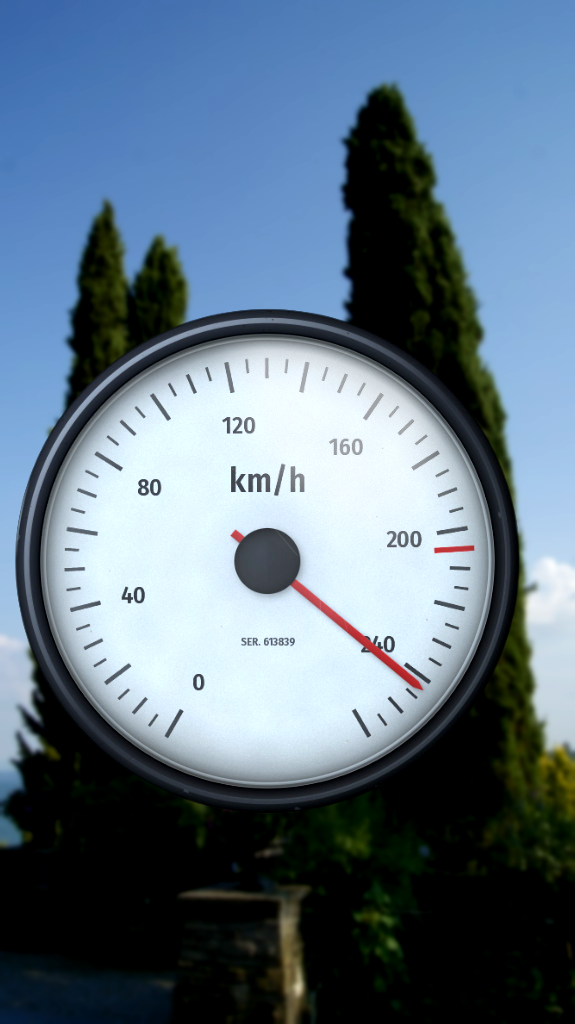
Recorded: 242.5 (km/h)
